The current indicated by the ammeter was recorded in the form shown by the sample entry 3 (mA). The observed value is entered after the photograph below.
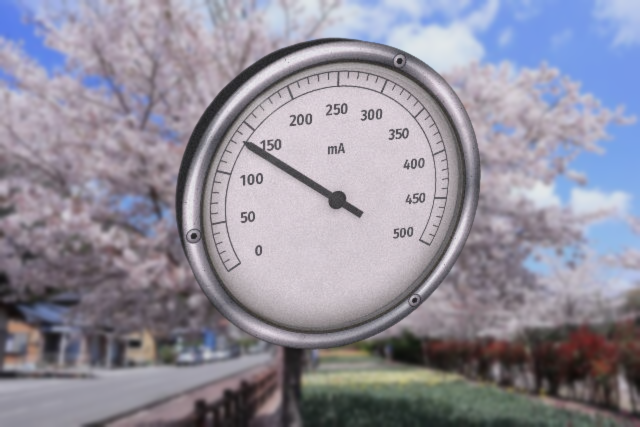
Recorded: 135 (mA)
